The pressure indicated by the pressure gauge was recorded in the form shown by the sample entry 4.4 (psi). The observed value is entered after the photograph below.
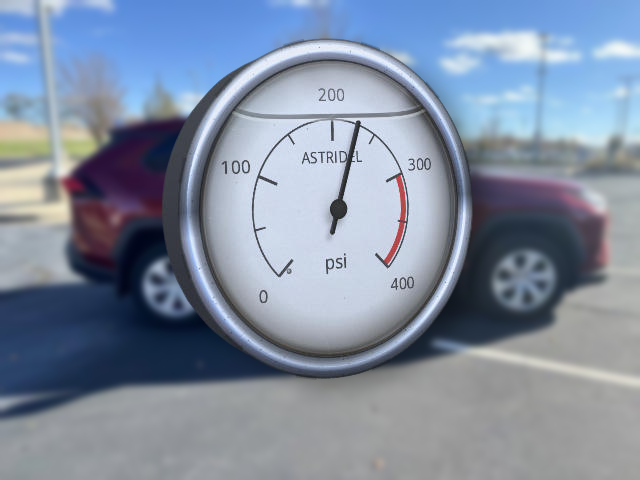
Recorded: 225 (psi)
